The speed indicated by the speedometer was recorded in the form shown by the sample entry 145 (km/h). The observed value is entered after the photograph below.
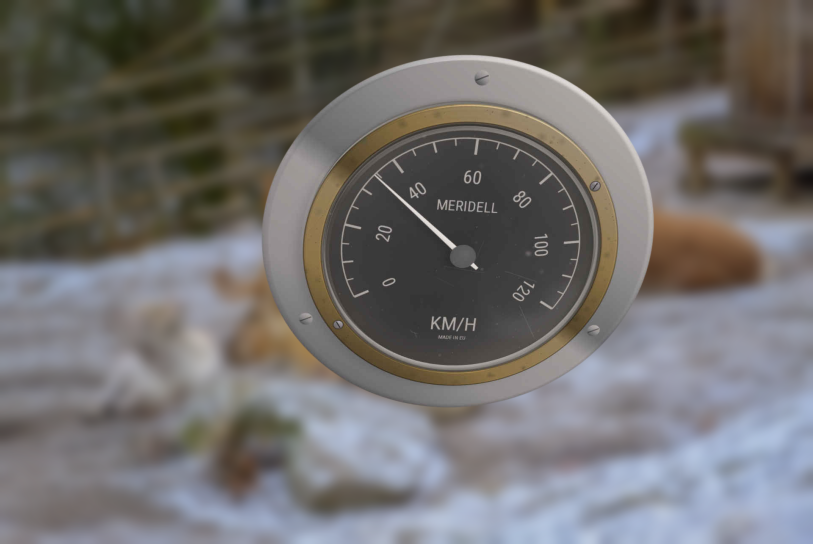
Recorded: 35 (km/h)
